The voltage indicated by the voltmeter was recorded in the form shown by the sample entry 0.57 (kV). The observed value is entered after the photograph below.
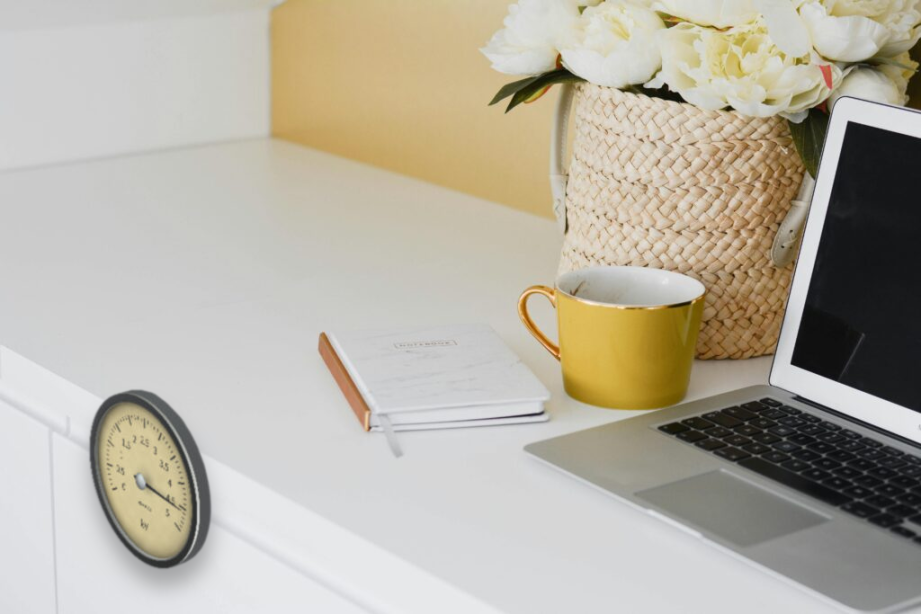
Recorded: 4.5 (kV)
